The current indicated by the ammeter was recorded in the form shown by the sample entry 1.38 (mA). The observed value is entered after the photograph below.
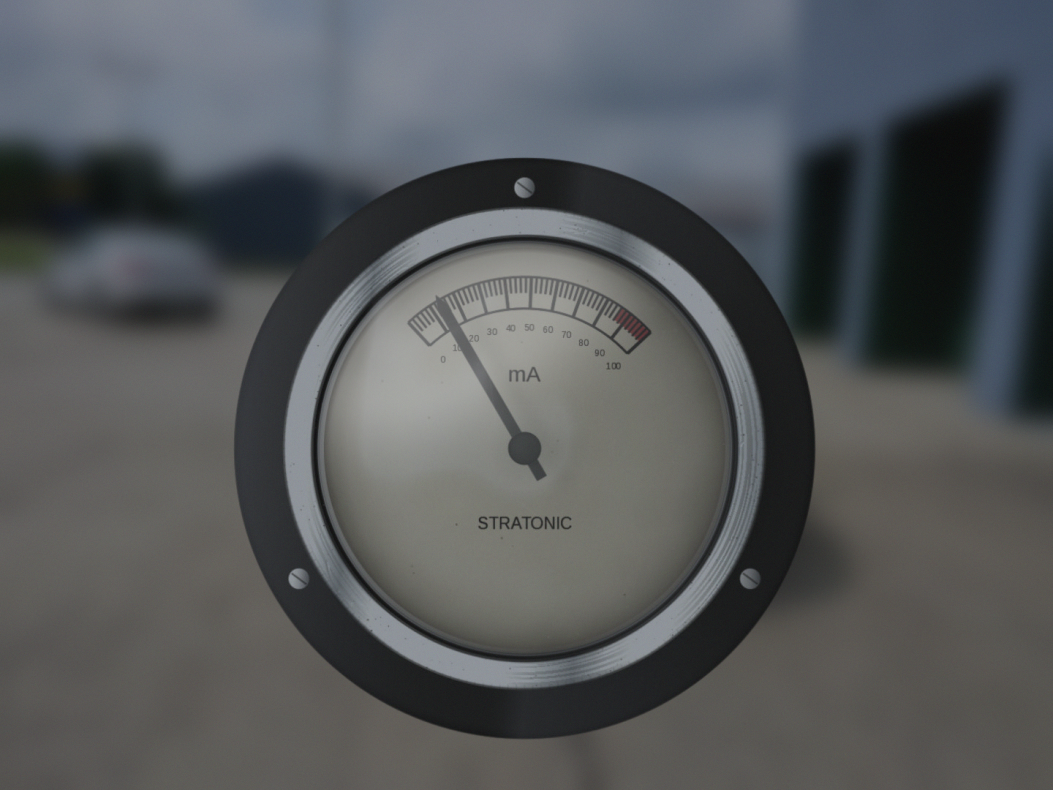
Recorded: 14 (mA)
